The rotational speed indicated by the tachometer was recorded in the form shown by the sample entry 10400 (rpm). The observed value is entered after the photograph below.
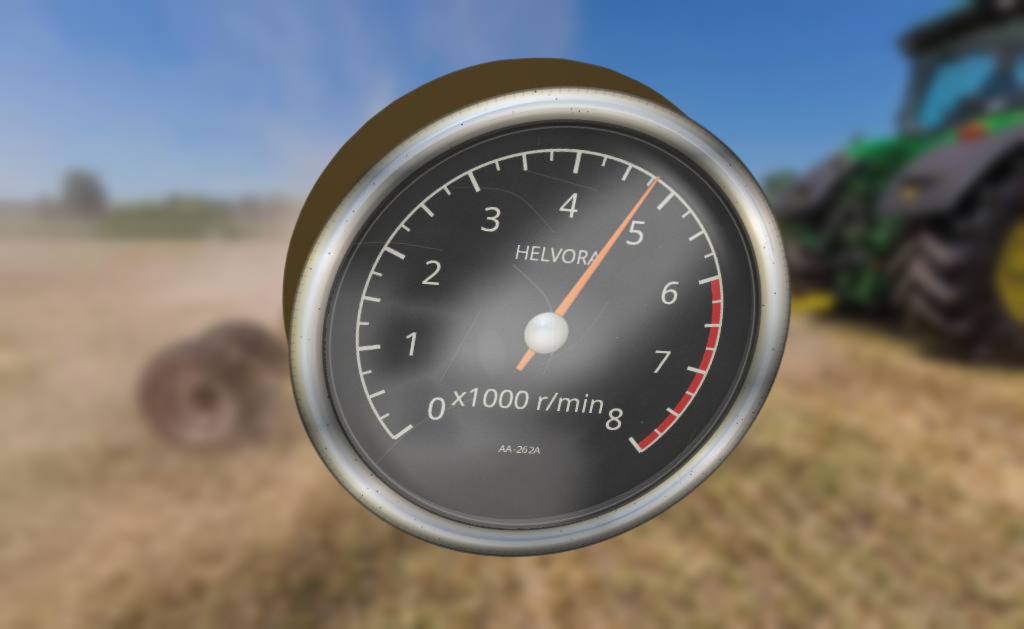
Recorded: 4750 (rpm)
